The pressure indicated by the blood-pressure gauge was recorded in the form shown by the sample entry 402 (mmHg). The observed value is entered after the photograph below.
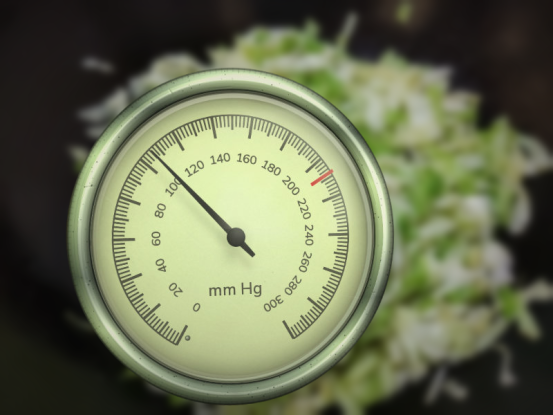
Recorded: 106 (mmHg)
